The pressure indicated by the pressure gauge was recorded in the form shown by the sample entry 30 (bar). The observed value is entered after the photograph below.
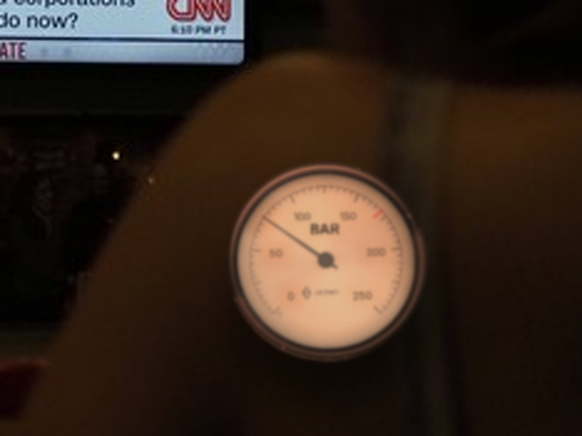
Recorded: 75 (bar)
